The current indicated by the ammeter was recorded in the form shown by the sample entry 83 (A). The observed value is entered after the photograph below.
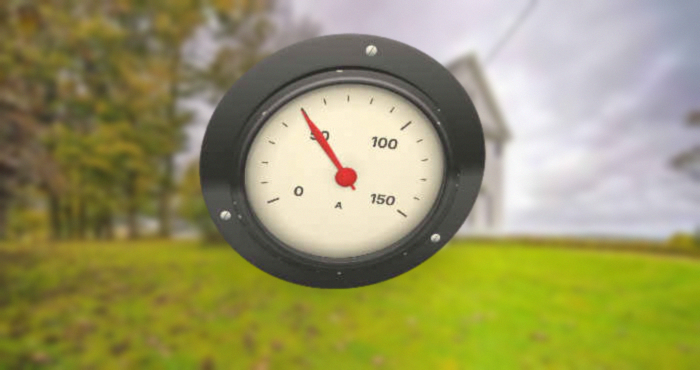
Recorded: 50 (A)
